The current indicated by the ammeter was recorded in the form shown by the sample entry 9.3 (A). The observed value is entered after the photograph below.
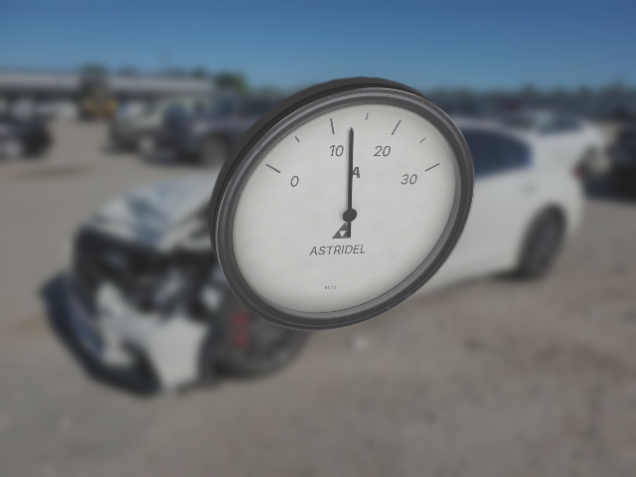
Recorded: 12.5 (A)
